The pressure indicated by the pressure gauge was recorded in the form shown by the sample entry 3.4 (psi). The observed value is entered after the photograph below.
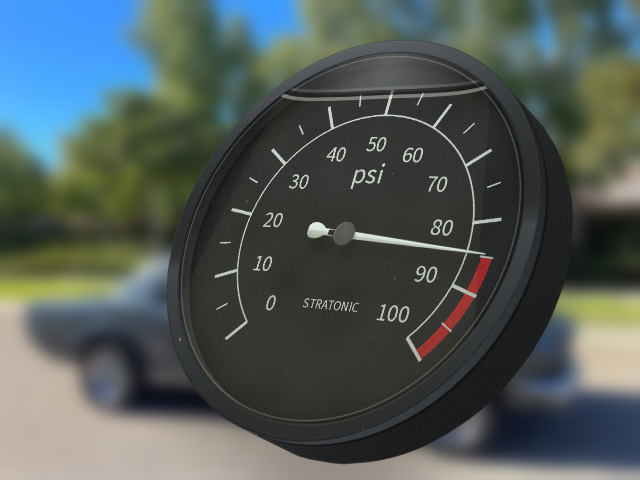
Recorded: 85 (psi)
